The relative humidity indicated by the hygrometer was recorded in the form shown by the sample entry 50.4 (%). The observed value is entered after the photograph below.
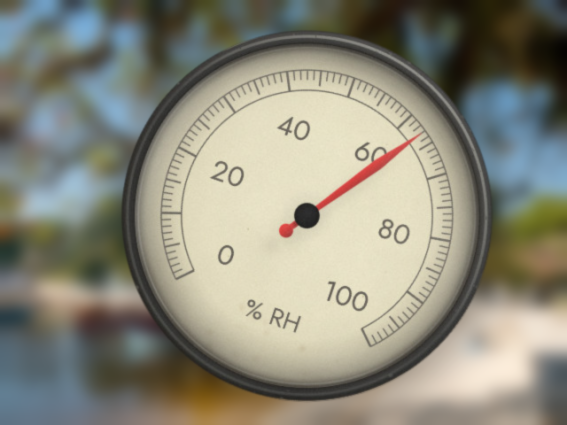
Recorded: 63 (%)
